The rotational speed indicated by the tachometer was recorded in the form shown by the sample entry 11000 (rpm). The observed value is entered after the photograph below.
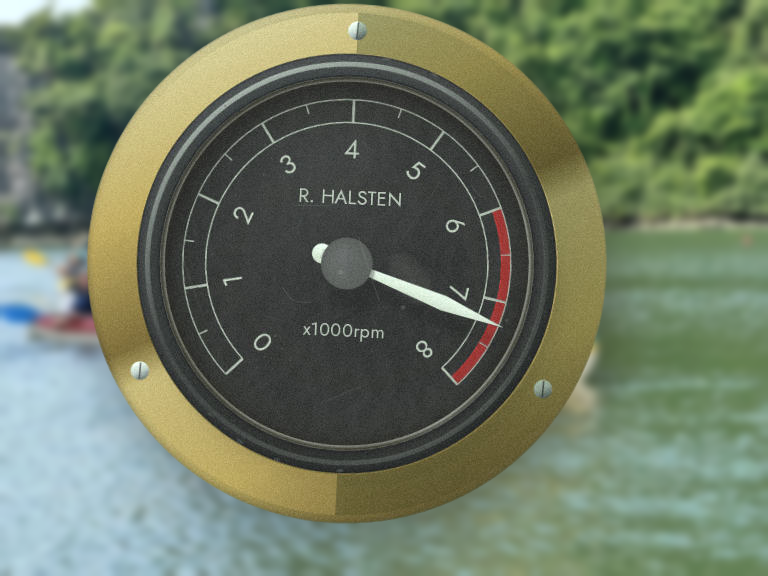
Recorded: 7250 (rpm)
